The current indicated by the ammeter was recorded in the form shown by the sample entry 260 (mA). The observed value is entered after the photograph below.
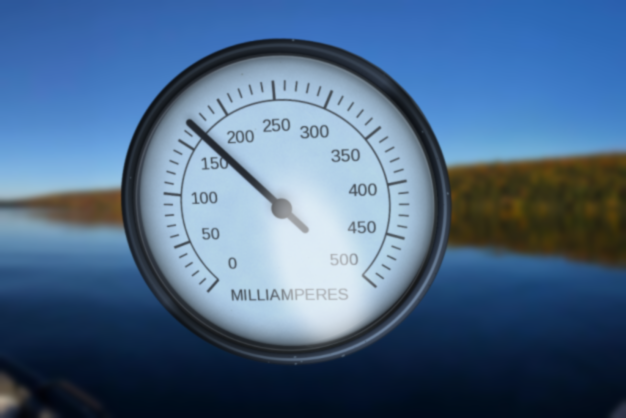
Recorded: 170 (mA)
